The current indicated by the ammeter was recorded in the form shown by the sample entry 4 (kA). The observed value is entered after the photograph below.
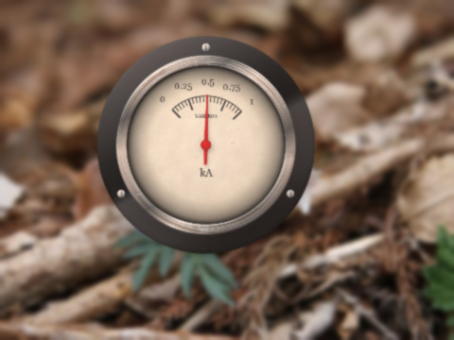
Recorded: 0.5 (kA)
